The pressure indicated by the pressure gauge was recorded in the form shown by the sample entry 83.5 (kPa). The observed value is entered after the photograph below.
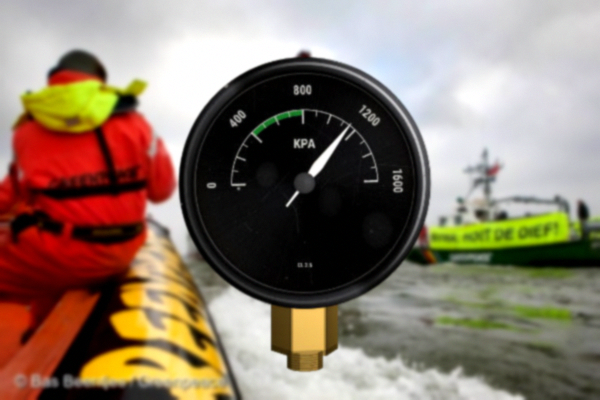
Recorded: 1150 (kPa)
